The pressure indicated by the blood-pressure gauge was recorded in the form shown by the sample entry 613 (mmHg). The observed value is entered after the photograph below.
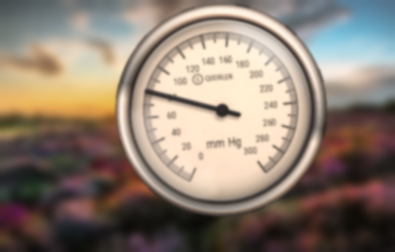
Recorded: 80 (mmHg)
